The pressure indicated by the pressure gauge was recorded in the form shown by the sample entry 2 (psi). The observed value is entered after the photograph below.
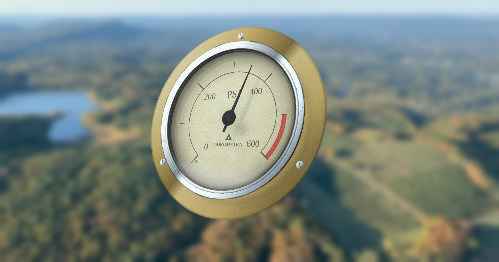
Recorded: 350 (psi)
